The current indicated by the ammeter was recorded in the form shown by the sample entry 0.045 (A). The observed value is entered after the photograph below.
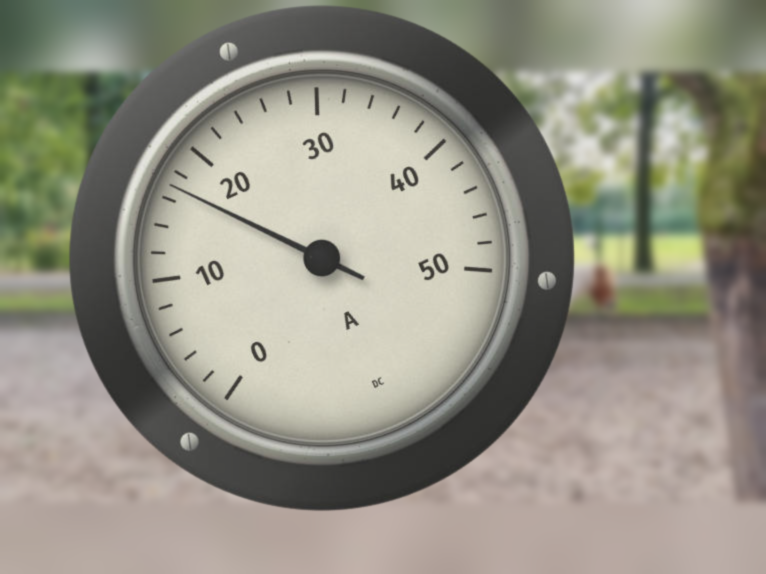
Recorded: 17 (A)
